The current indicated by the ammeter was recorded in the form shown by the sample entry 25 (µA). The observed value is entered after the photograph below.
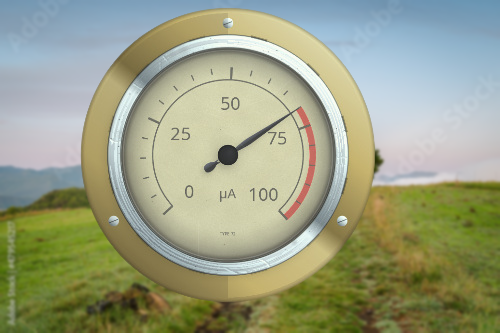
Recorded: 70 (µA)
